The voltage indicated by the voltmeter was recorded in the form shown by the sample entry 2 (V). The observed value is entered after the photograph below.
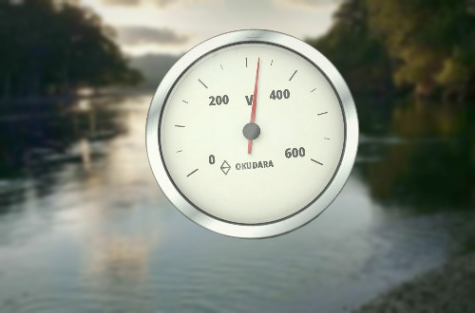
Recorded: 325 (V)
